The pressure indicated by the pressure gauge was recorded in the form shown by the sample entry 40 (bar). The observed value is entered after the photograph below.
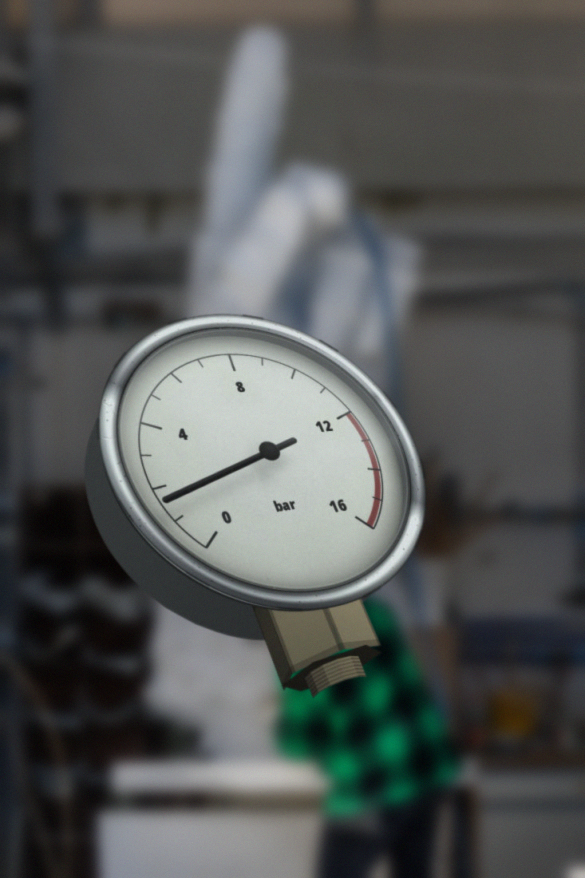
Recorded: 1.5 (bar)
